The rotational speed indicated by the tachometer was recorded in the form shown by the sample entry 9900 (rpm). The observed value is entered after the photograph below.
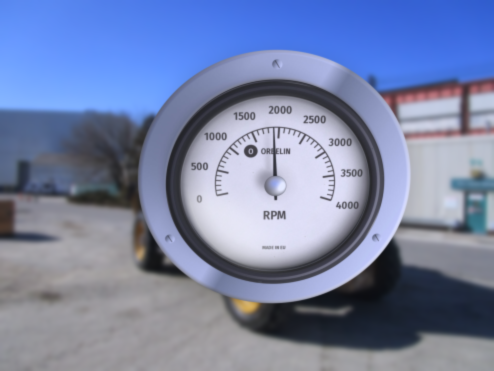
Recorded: 1900 (rpm)
